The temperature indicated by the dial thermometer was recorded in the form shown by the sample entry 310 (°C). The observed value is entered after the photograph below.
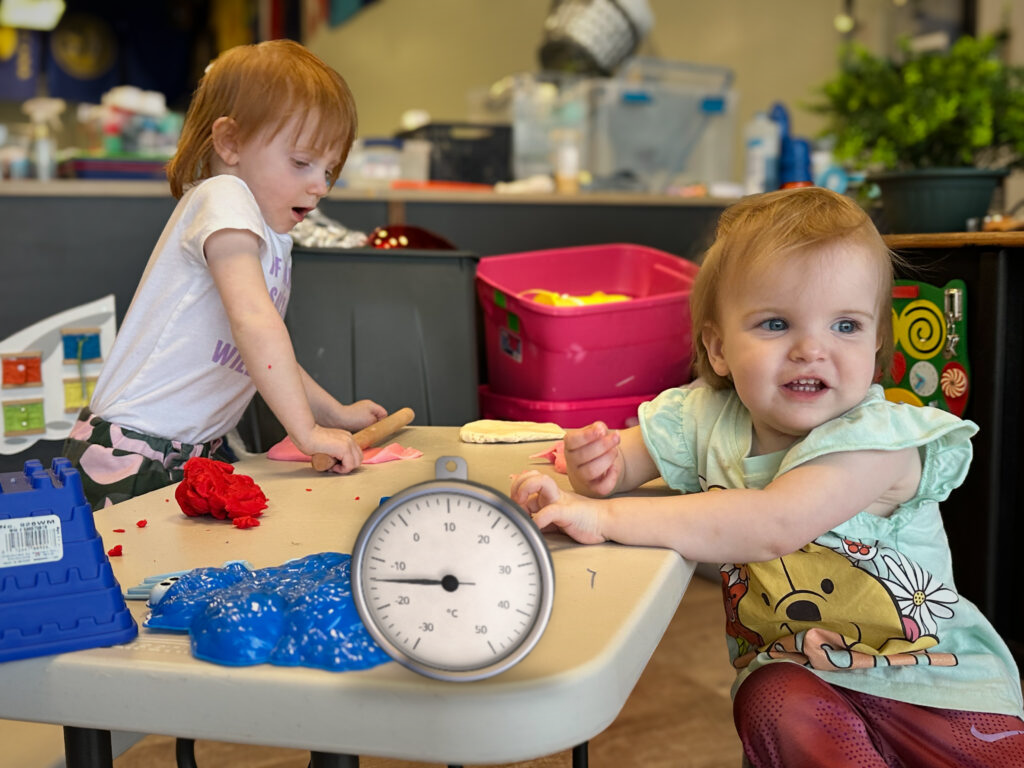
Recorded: -14 (°C)
